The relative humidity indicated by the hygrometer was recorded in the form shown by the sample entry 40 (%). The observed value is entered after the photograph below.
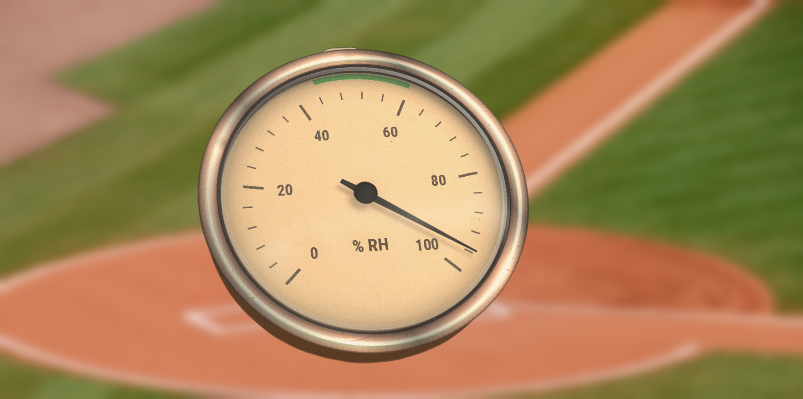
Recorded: 96 (%)
